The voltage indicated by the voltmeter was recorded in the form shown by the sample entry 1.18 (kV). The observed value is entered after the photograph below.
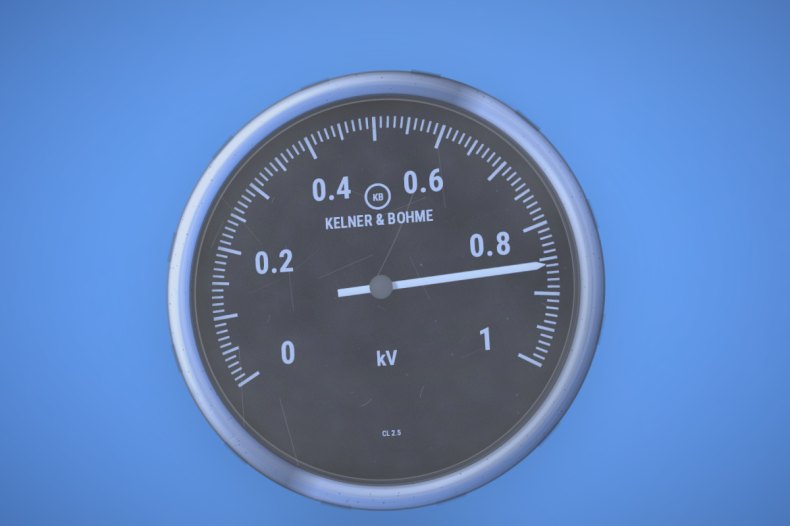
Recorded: 0.86 (kV)
